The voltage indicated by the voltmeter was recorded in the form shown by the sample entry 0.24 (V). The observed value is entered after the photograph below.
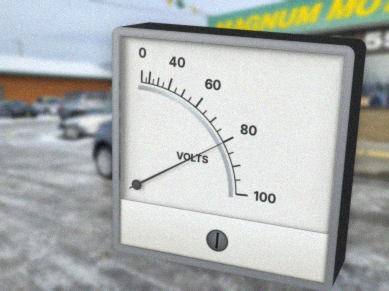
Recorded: 80 (V)
